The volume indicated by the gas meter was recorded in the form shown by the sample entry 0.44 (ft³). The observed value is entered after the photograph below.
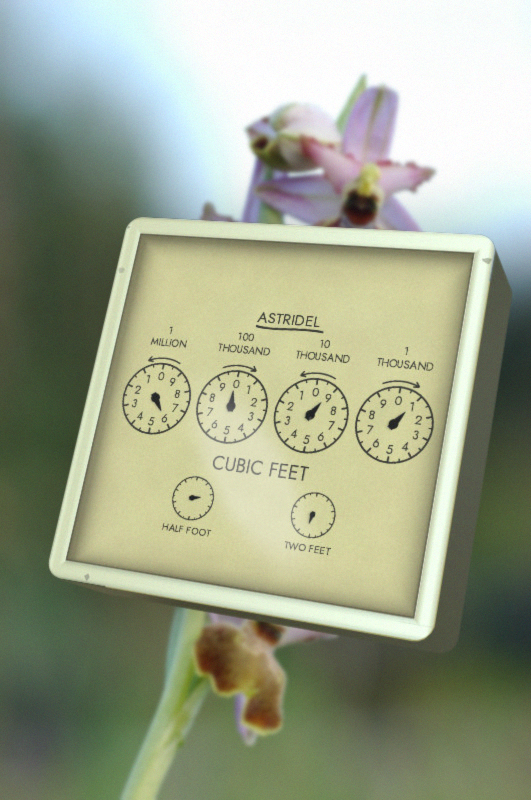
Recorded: 599100 (ft³)
